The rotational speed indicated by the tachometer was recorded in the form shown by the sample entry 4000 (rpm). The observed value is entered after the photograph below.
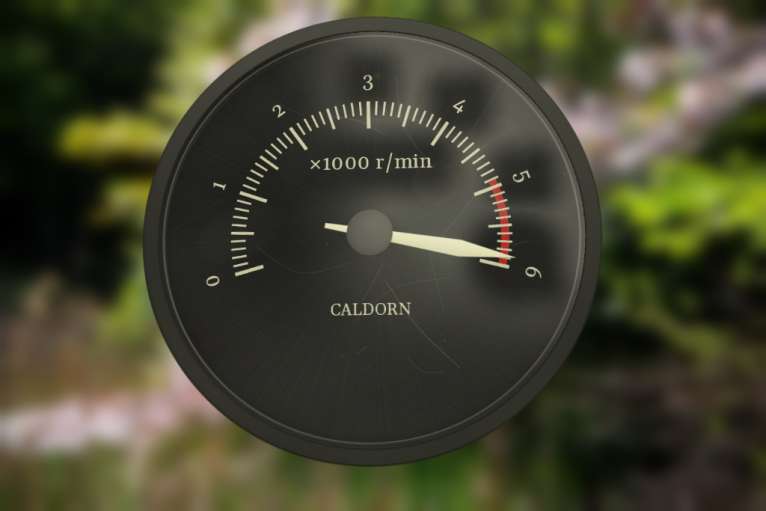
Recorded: 5900 (rpm)
